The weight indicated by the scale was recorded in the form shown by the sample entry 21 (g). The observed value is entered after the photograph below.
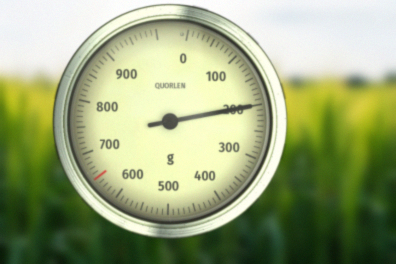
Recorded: 200 (g)
